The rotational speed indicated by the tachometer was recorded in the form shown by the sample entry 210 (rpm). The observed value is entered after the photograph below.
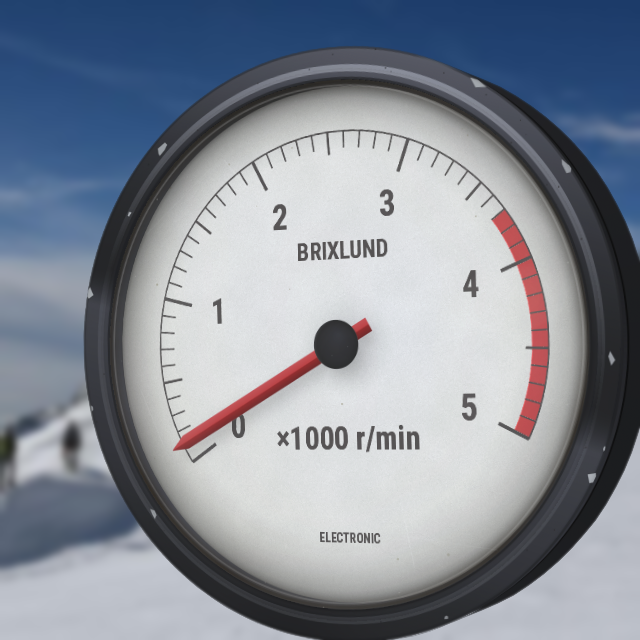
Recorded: 100 (rpm)
